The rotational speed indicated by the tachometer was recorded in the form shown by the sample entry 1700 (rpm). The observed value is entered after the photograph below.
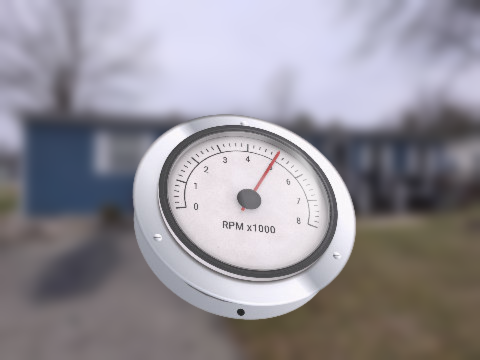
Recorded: 5000 (rpm)
